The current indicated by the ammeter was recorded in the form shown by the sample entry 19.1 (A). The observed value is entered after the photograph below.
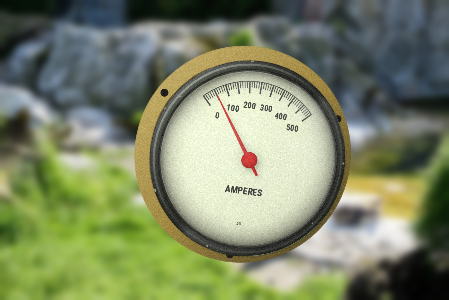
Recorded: 50 (A)
